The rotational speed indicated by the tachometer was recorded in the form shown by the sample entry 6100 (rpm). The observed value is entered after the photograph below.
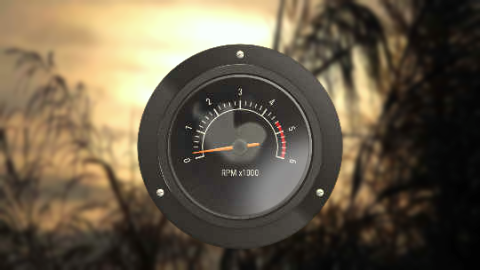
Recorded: 200 (rpm)
